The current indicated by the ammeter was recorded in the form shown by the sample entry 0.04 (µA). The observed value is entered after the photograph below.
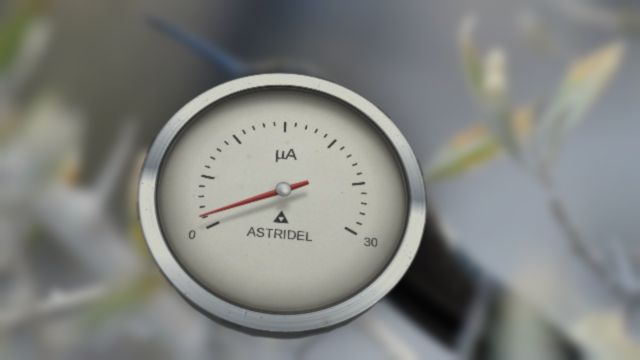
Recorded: 1 (µA)
